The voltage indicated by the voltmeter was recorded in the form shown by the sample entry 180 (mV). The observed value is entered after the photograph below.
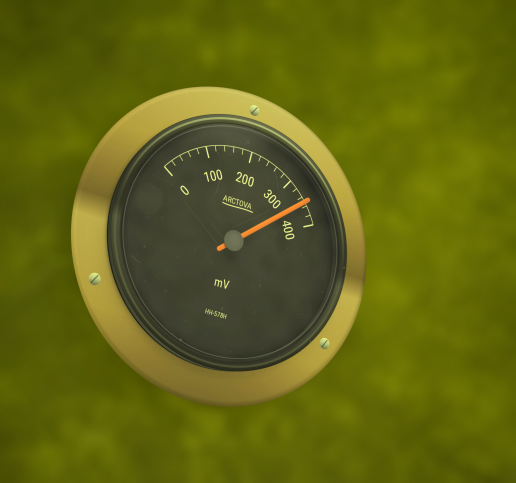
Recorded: 350 (mV)
